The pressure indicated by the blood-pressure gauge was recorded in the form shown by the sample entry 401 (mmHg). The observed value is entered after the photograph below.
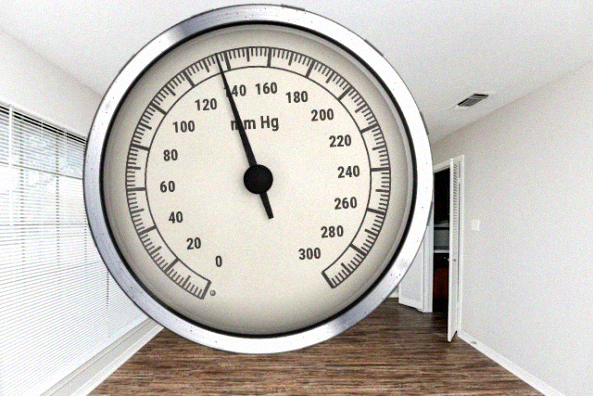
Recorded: 136 (mmHg)
